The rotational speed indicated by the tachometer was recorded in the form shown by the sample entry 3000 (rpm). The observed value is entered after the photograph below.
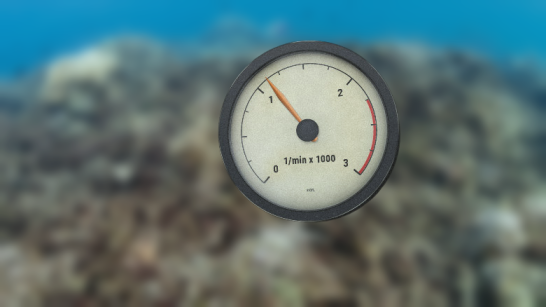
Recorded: 1125 (rpm)
